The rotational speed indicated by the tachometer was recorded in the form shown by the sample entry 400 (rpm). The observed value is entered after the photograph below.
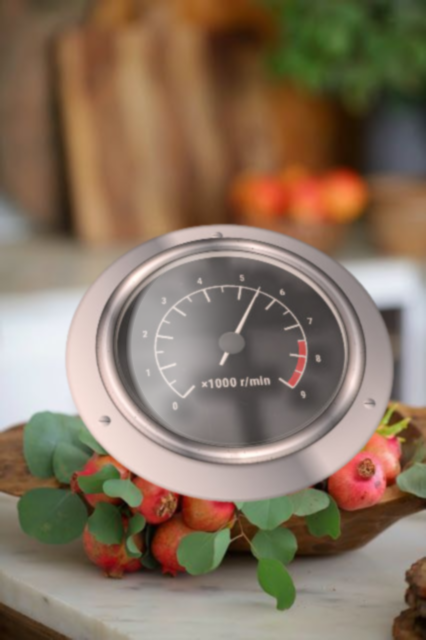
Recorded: 5500 (rpm)
